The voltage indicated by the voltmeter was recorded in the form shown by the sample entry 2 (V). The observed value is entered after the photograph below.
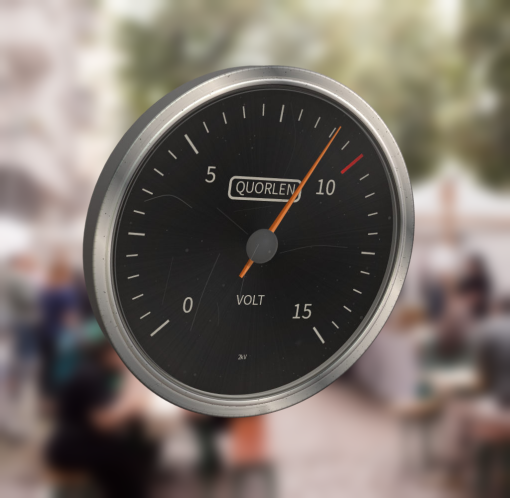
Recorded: 9 (V)
